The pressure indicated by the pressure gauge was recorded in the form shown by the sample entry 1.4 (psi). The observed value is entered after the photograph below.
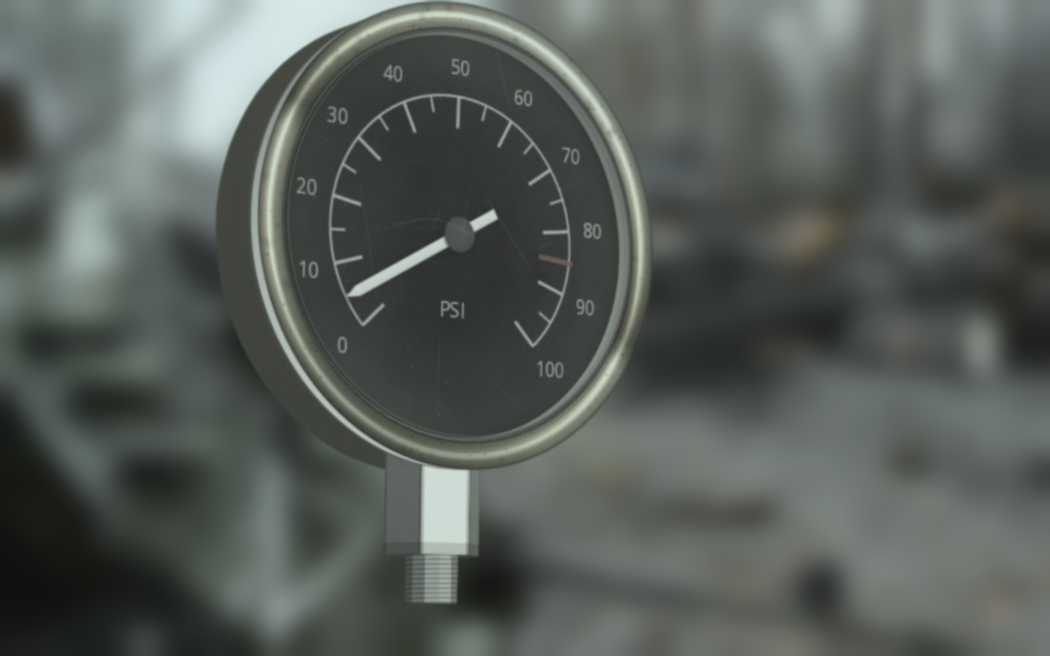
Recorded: 5 (psi)
